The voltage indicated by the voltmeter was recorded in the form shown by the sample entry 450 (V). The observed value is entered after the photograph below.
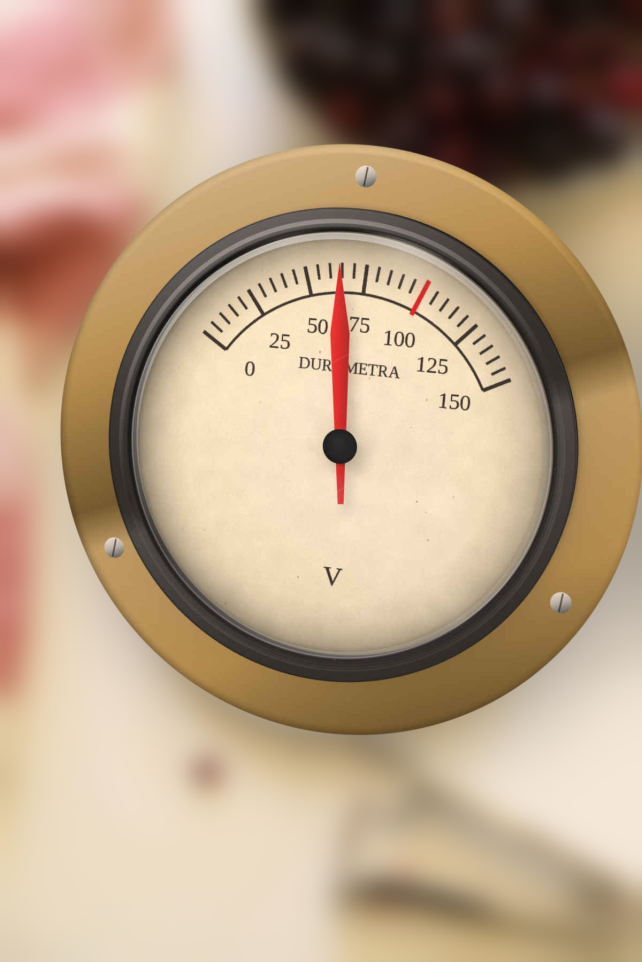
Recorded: 65 (V)
